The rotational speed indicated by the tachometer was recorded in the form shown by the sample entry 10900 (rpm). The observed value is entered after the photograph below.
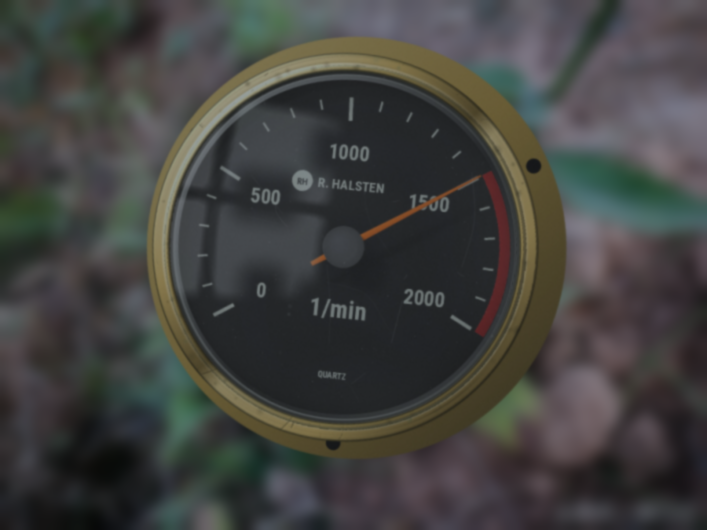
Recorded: 1500 (rpm)
